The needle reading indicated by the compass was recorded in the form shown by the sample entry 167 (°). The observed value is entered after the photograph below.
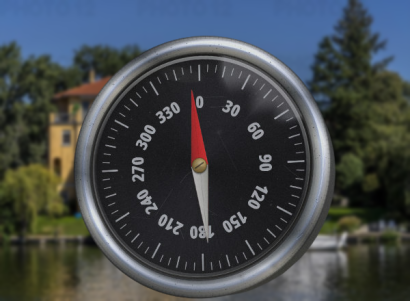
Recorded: 355 (°)
